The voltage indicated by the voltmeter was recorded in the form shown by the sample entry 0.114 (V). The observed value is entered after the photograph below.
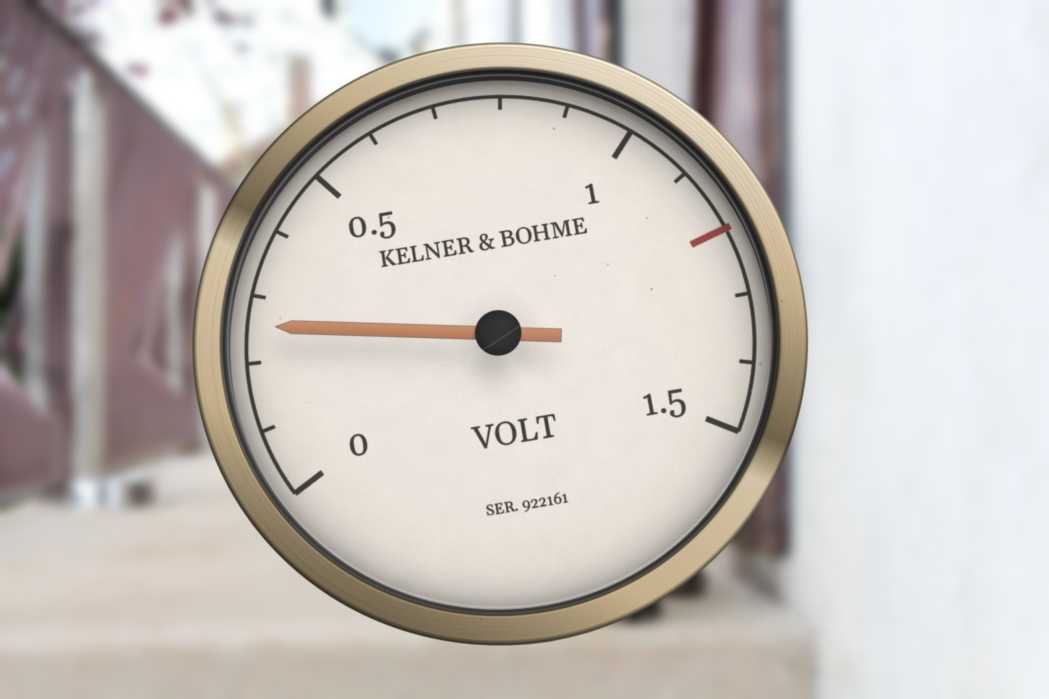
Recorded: 0.25 (V)
